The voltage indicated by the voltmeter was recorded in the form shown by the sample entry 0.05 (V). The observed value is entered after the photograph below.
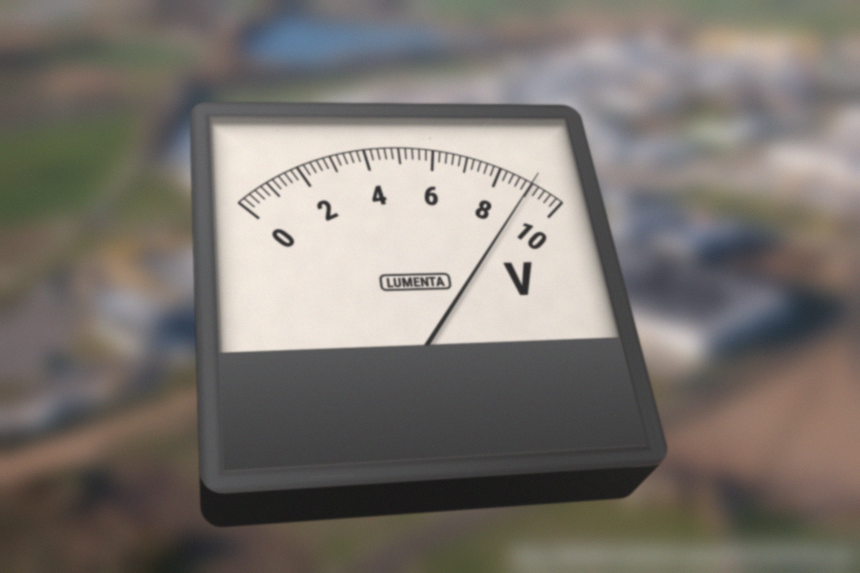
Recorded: 9 (V)
